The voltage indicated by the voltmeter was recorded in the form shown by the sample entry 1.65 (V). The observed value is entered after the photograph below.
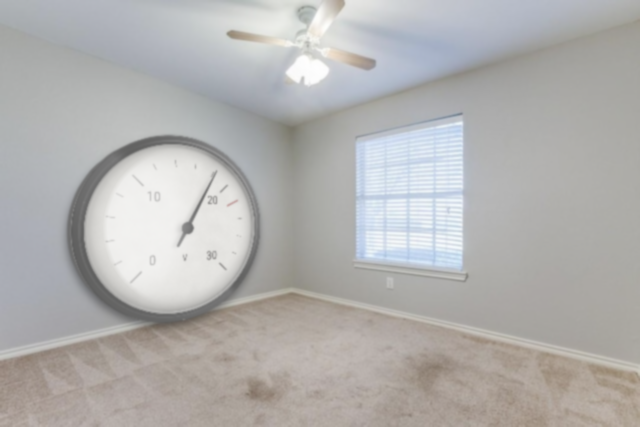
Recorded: 18 (V)
